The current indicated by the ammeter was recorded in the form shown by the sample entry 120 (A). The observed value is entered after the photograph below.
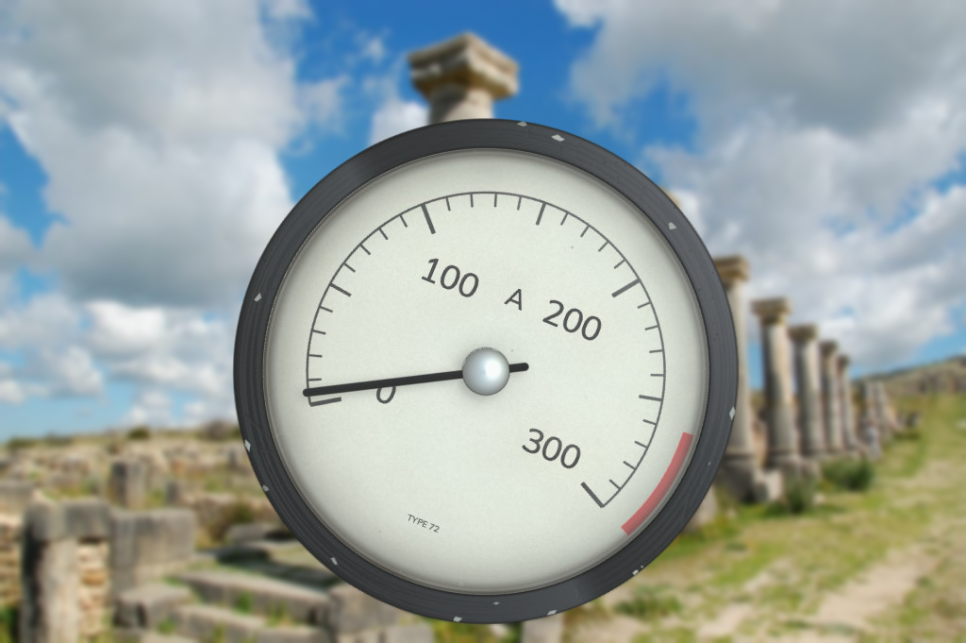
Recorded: 5 (A)
